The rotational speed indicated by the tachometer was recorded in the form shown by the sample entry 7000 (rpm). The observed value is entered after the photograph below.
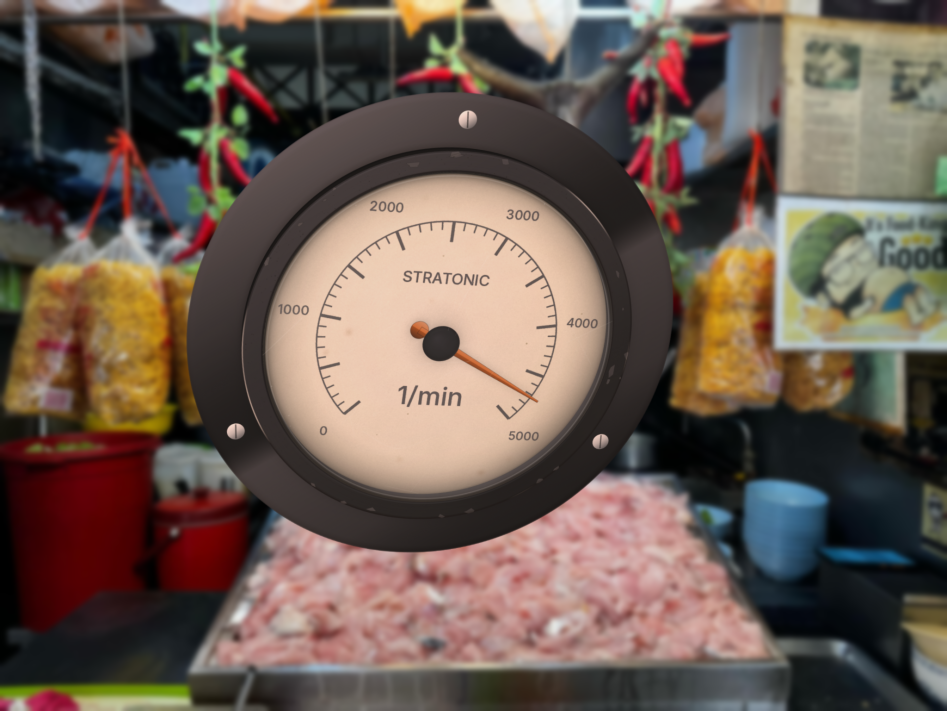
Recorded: 4700 (rpm)
